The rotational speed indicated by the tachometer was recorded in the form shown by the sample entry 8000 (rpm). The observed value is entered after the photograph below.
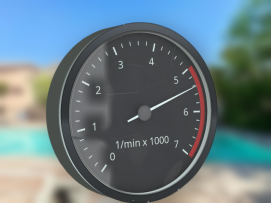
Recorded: 5400 (rpm)
